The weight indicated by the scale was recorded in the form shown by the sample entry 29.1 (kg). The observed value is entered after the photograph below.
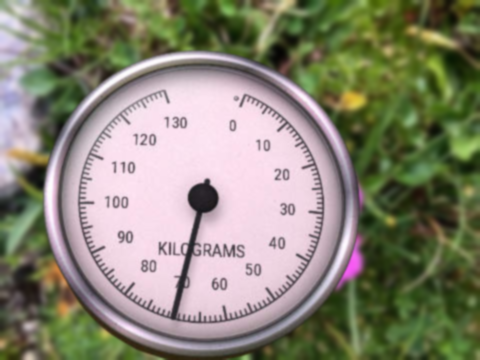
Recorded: 70 (kg)
